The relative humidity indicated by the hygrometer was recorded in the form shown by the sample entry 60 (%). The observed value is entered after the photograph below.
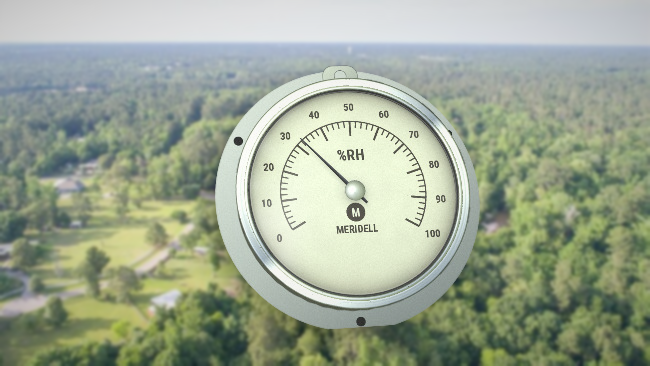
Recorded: 32 (%)
